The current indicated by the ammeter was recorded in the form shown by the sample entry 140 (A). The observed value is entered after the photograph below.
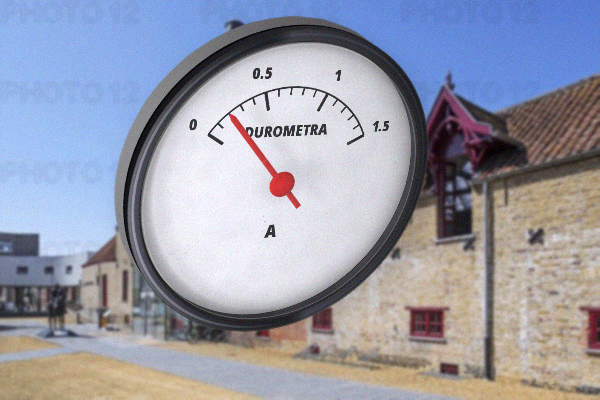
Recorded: 0.2 (A)
